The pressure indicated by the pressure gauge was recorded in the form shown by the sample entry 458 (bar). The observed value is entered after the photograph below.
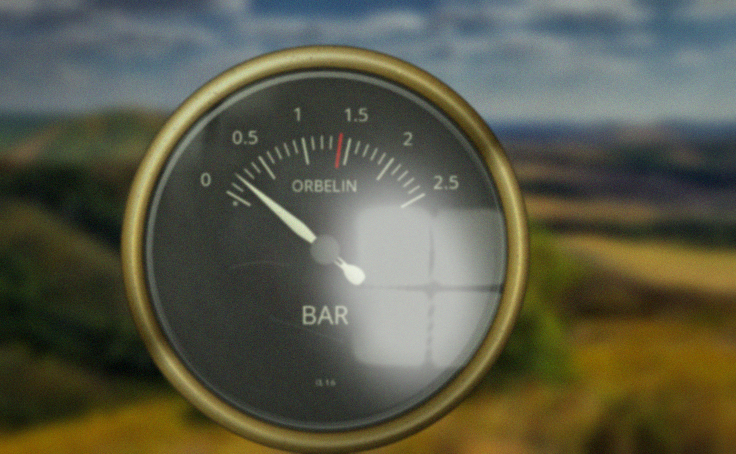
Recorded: 0.2 (bar)
